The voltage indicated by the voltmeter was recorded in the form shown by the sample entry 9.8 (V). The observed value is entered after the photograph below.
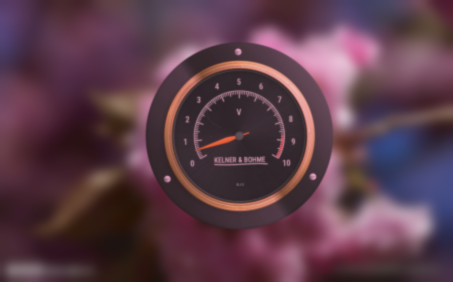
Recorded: 0.5 (V)
